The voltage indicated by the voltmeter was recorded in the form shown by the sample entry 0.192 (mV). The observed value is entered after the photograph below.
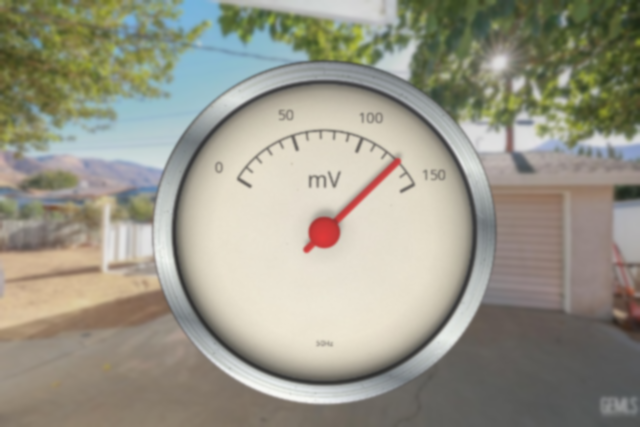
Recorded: 130 (mV)
